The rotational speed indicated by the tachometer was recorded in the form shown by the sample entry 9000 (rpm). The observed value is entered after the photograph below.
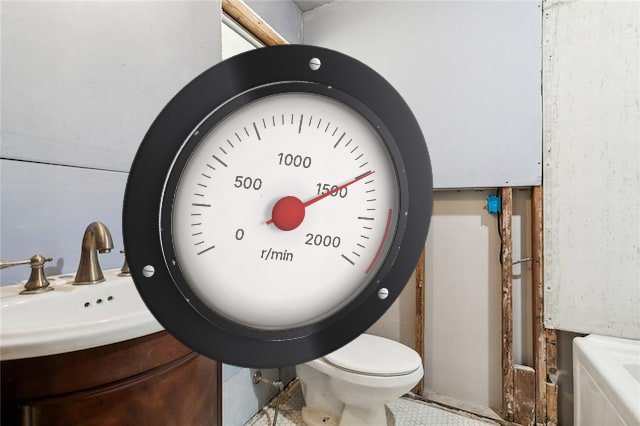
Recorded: 1500 (rpm)
